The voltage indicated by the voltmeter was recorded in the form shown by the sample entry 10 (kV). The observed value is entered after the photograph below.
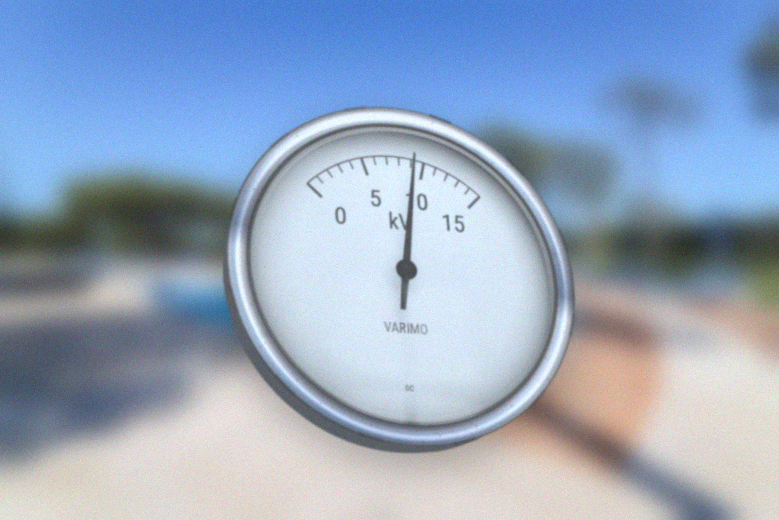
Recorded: 9 (kV)
